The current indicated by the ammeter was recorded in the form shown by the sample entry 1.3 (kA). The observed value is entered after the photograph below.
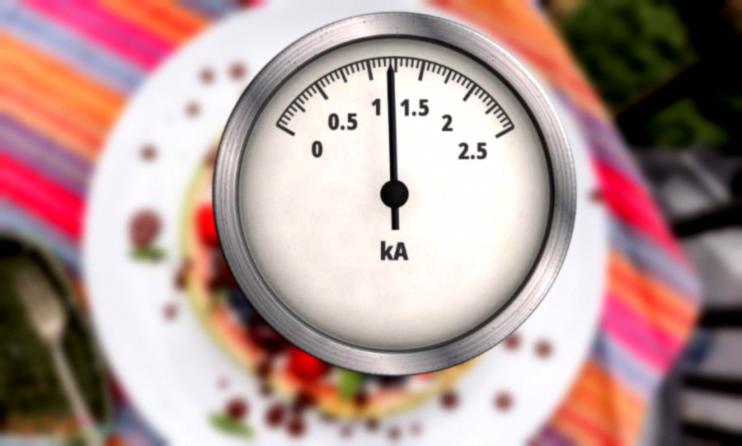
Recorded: 1.2 (kA)
